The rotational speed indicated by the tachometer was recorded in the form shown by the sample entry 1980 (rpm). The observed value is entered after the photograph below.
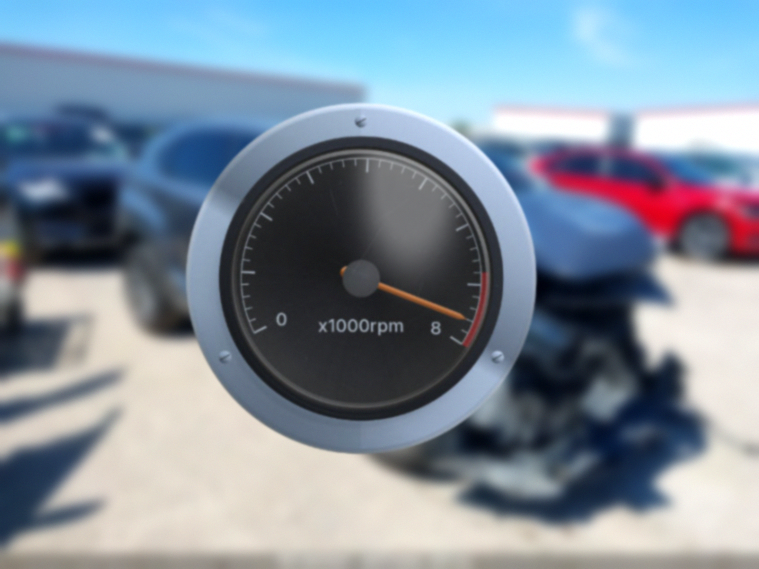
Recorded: 7600 (rpm)
